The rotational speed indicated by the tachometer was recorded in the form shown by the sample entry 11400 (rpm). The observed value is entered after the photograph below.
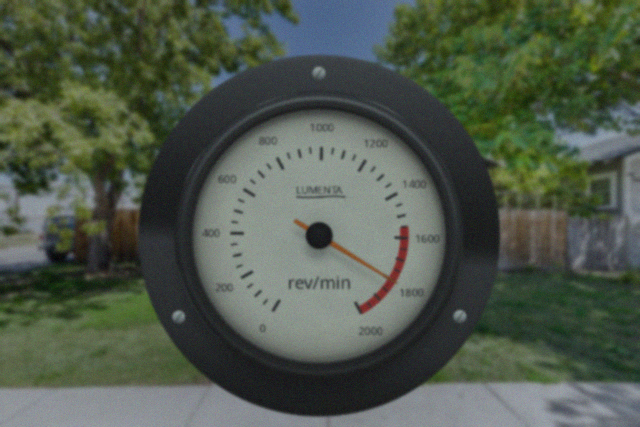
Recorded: 1800 (rpm)
